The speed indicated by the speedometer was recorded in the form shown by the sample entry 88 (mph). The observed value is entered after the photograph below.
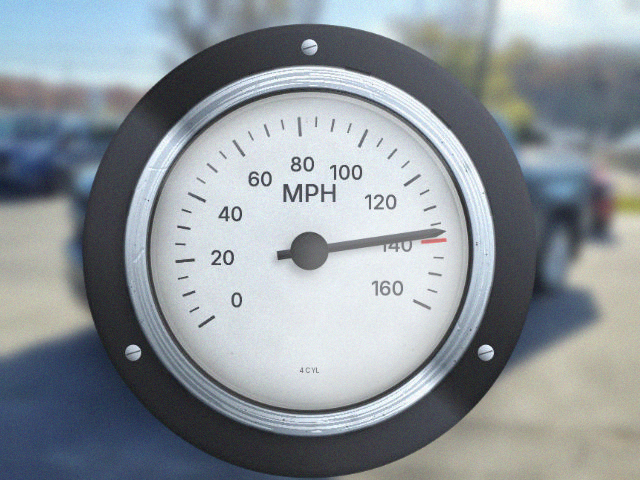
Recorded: 137.5 (mph)
